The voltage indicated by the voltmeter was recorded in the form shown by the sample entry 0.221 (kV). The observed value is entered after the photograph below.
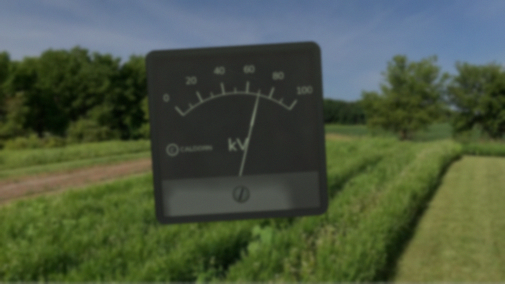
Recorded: 70 (kV)
